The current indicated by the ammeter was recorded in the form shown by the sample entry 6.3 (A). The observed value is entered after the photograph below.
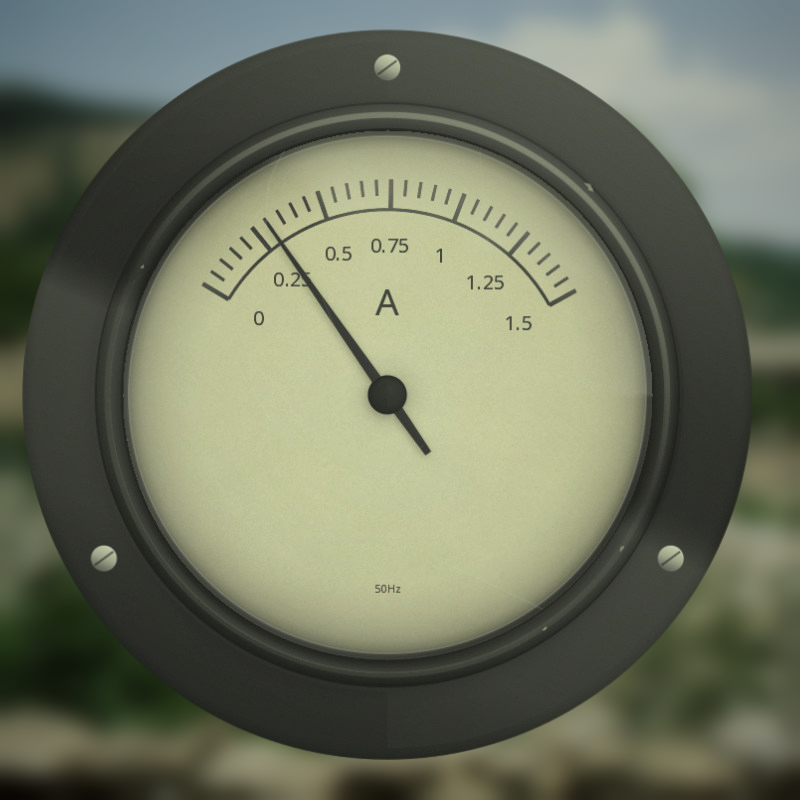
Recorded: 0.3 (A)
